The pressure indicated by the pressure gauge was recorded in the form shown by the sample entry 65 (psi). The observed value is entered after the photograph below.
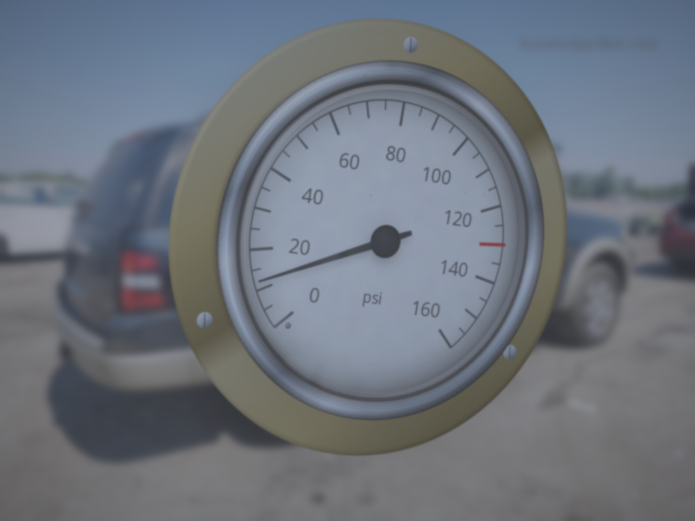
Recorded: 12.5 (psi)
